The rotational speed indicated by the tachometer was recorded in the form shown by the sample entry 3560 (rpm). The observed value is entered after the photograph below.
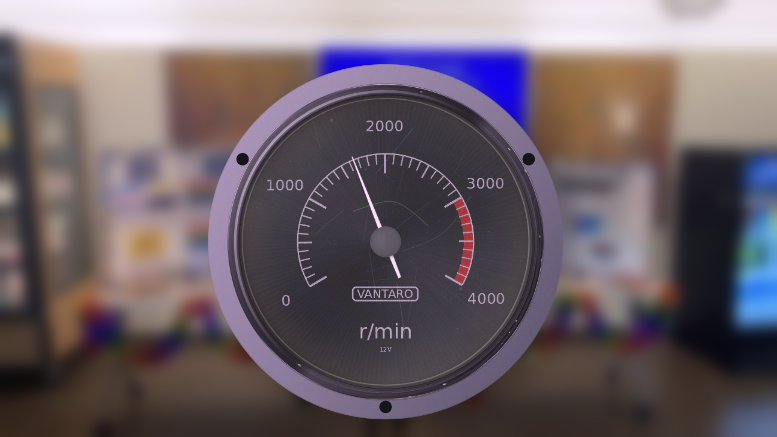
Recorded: 1650 (rpm)
